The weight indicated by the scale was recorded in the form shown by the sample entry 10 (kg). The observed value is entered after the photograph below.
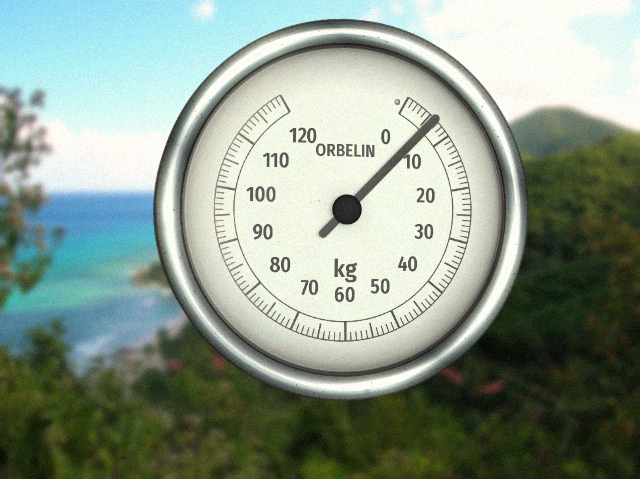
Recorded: 6 (kg)
